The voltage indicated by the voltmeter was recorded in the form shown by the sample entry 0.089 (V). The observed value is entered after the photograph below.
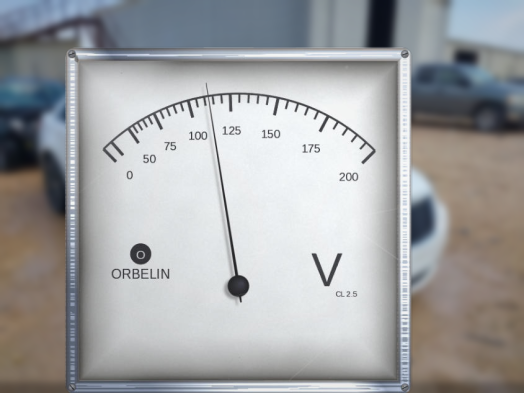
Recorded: 112.5 (V)
